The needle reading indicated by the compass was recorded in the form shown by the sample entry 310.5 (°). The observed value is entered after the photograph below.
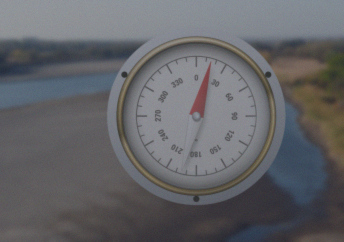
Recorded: 15 (°)
